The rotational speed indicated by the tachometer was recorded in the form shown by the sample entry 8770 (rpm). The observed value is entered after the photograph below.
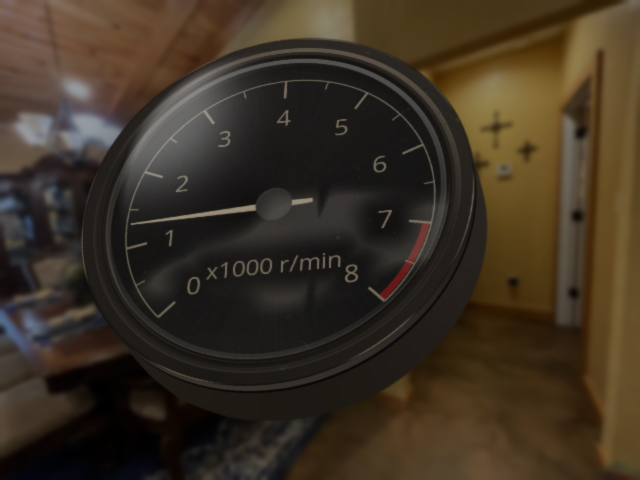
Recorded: 1250 (rpm)
